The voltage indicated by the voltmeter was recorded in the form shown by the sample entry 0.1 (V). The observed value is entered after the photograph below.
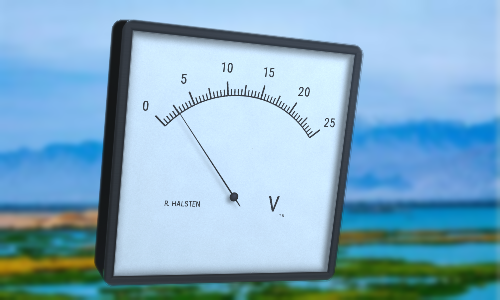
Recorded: 2.5 (V)
